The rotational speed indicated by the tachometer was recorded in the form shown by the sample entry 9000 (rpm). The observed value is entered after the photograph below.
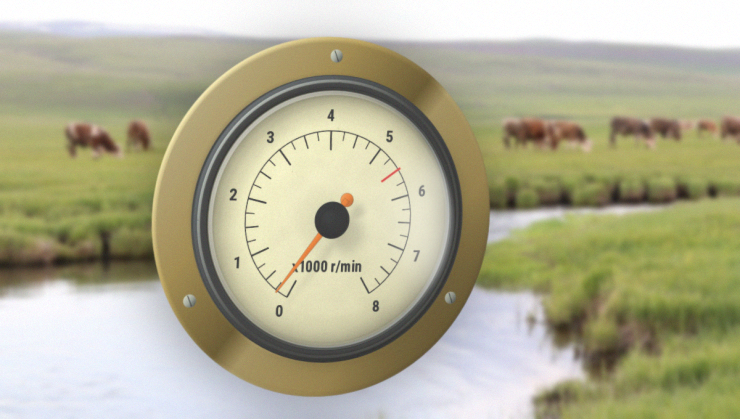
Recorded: 250 (rpm)
